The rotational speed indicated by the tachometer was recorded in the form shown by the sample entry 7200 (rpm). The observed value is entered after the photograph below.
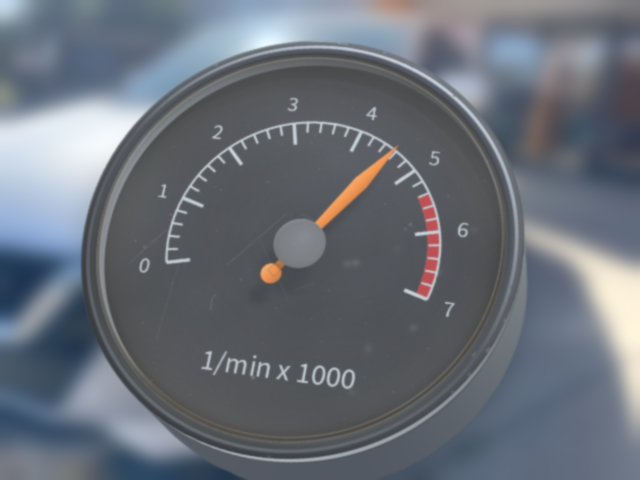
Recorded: 4600 (rpm)
